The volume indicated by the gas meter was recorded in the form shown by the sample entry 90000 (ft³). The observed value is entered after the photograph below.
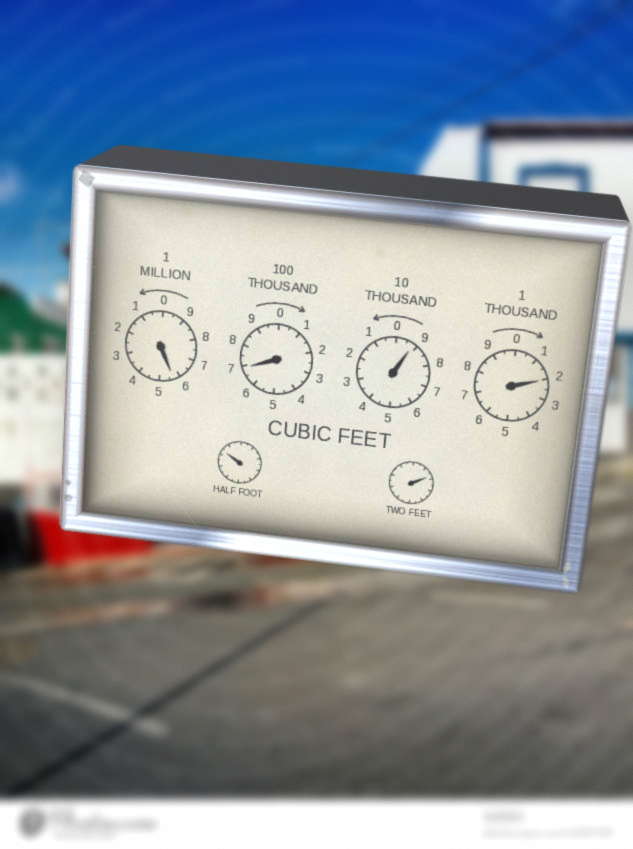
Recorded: 569200 (ft³)
